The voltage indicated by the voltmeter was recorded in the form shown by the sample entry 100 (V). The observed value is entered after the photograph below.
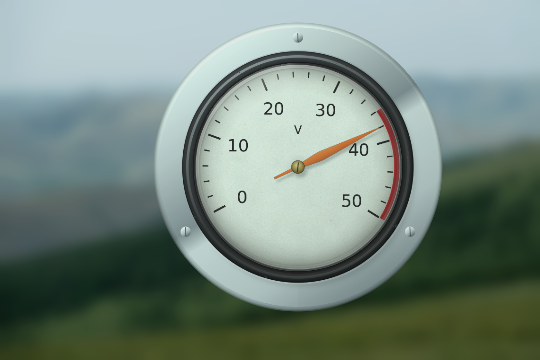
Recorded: 38 (V)
